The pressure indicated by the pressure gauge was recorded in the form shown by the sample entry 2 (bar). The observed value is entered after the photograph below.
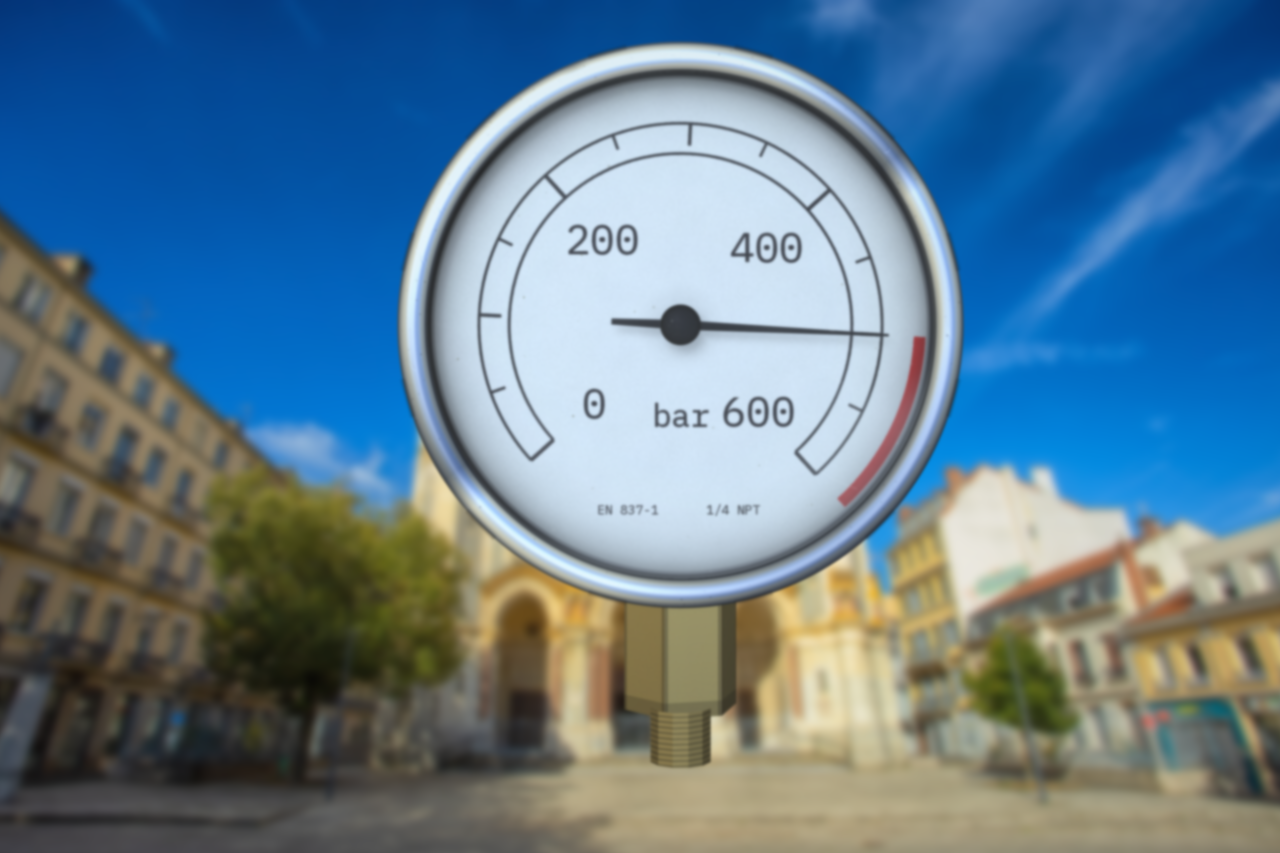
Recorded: 500 (bar)
